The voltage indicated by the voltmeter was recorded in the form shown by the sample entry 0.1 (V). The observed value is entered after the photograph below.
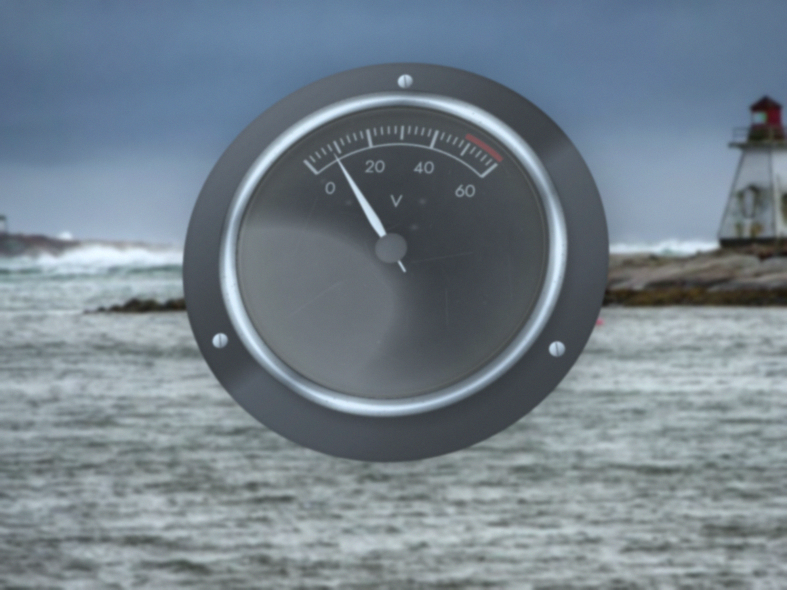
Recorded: 8 (V)
